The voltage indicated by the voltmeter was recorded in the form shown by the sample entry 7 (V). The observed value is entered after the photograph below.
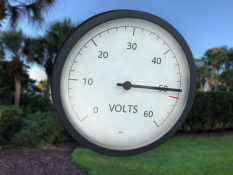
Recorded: 50 (V)
